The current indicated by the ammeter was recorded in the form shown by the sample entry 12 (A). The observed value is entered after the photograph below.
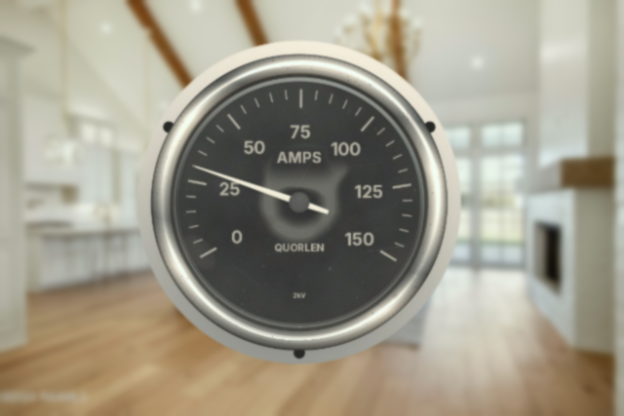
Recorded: 30 (A)
